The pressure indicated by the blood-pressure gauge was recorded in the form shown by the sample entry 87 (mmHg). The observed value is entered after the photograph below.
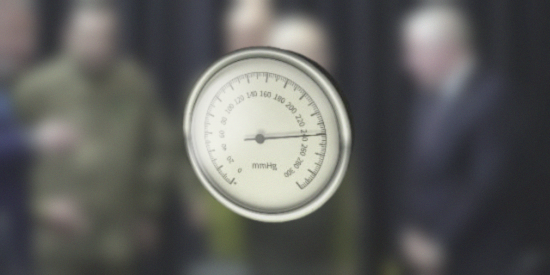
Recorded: 240 (mmHg)
